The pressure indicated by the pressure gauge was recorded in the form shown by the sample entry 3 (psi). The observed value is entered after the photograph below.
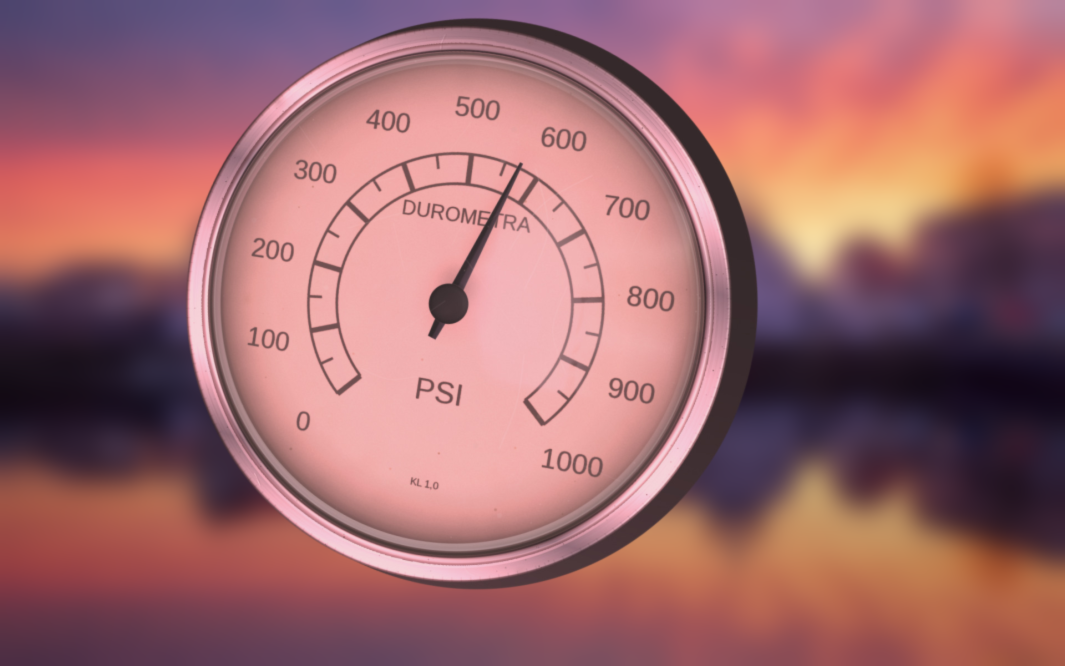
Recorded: 575 (psi)
